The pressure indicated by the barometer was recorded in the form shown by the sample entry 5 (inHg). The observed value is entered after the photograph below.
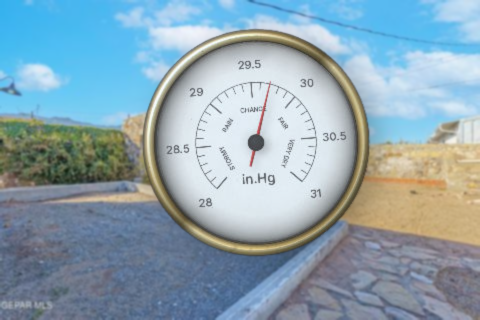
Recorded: 29.7 (inHg)
